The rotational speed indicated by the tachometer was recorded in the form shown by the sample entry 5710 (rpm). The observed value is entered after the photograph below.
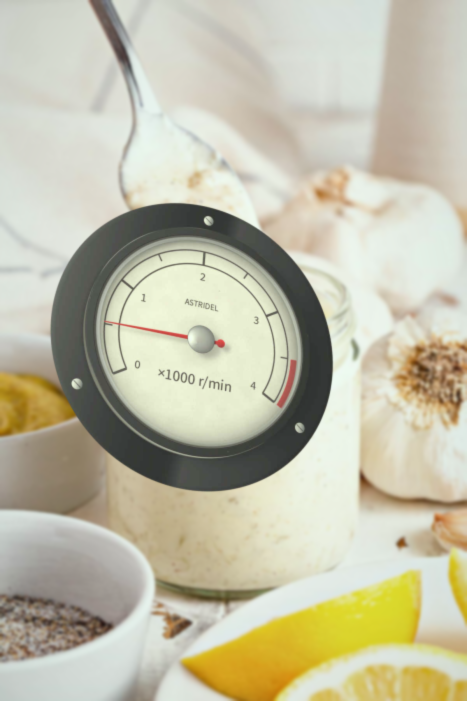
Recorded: 500 (rpm)
